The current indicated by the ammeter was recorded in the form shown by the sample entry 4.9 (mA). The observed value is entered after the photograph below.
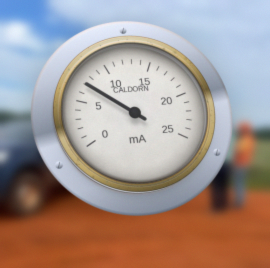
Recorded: 7 (mA)
